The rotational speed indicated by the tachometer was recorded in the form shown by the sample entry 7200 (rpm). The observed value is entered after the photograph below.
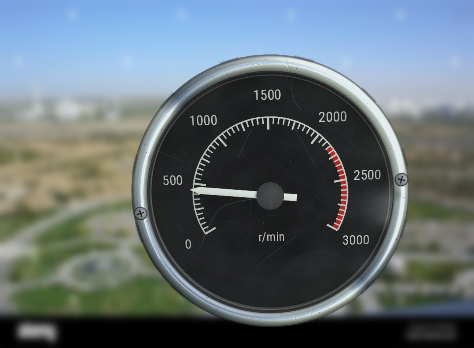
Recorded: 450 (rpm)
